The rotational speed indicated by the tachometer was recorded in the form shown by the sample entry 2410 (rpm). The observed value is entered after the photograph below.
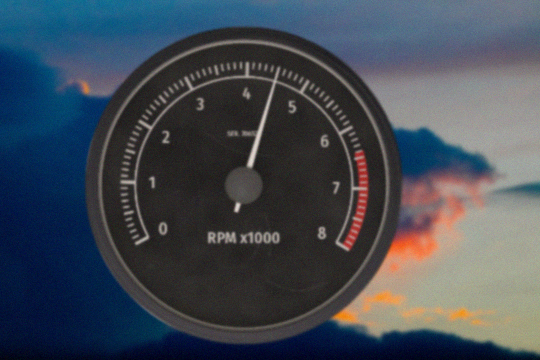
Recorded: 4500 (rpm)
